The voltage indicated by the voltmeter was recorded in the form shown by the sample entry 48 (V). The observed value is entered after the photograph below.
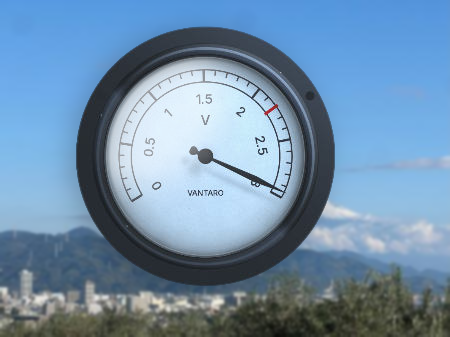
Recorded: 2.95 (V)
